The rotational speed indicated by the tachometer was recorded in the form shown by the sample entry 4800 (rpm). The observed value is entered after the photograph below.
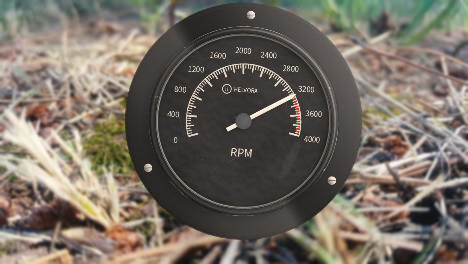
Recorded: 3200 (rpm)
